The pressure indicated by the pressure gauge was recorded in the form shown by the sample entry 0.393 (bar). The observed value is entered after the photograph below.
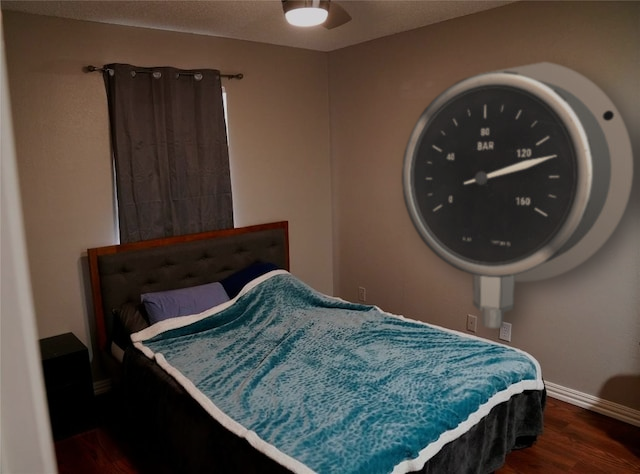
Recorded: 130 (bar)
